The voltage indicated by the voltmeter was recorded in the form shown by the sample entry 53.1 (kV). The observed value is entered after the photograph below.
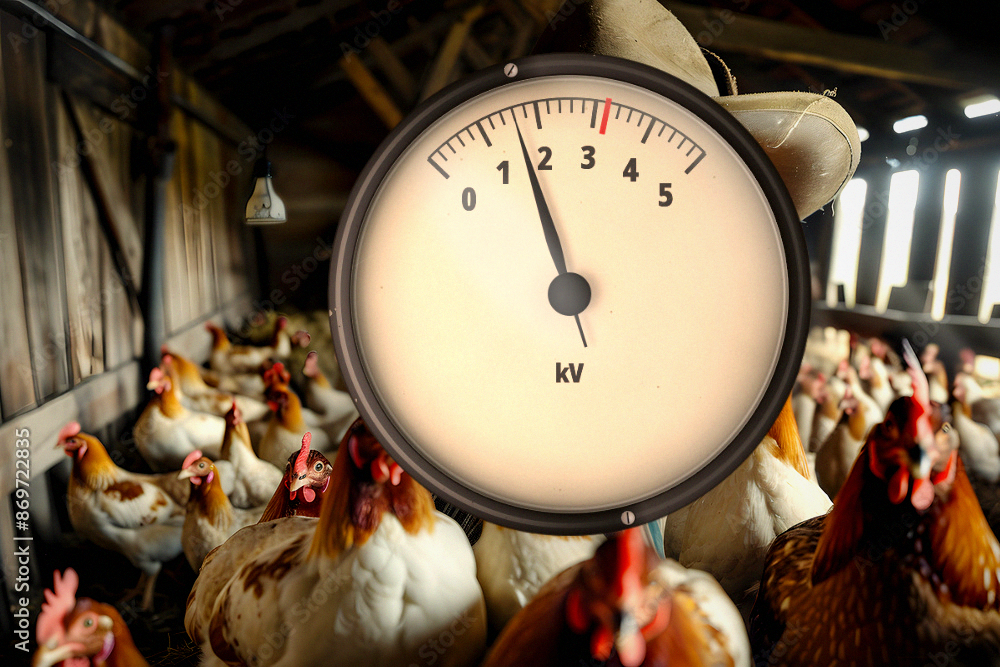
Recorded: 1.6 (kV)
